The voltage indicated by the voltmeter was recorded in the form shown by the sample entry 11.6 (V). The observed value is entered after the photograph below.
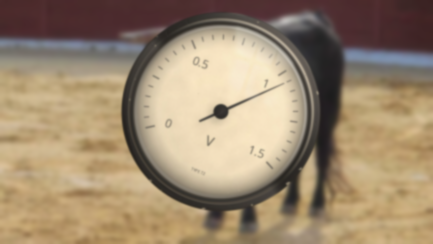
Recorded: 1.05 (V)
